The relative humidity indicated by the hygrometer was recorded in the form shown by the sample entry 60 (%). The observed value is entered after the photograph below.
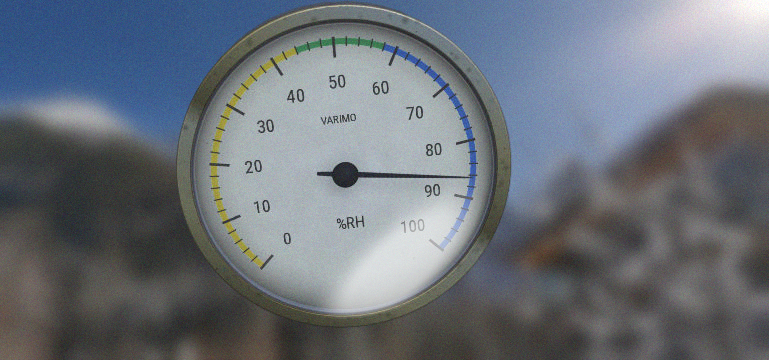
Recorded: 86 (%)
